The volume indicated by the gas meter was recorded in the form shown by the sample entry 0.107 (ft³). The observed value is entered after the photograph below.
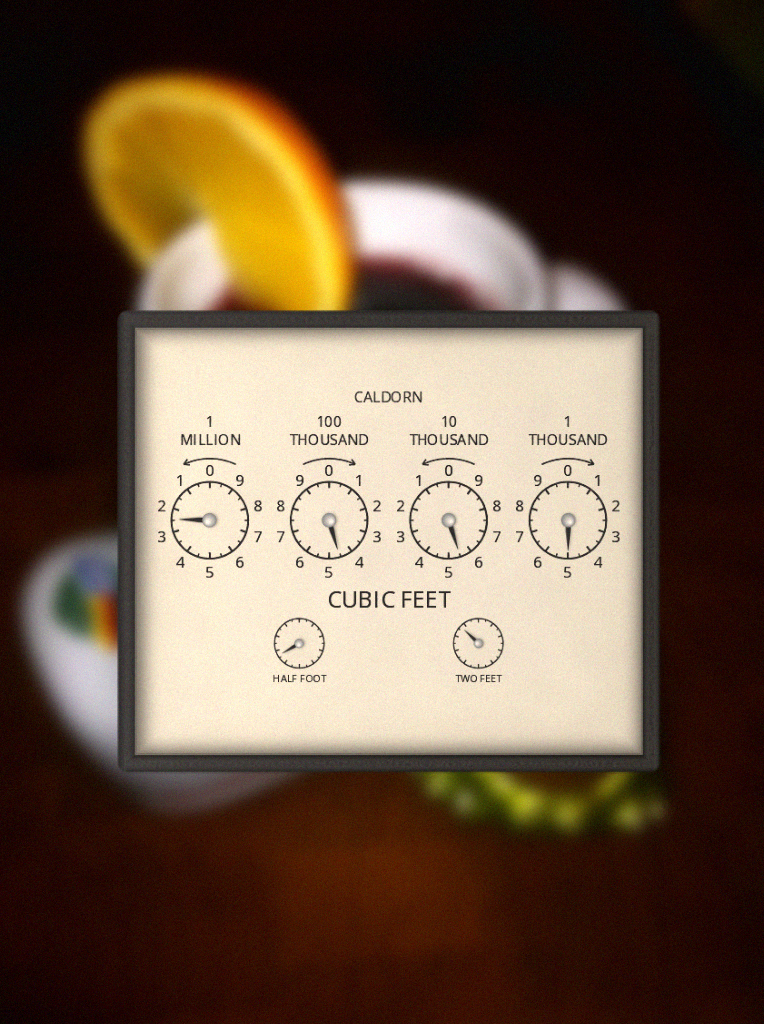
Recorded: 245500 (ft³)
